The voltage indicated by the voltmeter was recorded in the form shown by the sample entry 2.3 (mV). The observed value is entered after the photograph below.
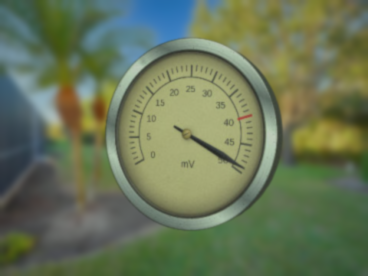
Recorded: 49 (mV)
